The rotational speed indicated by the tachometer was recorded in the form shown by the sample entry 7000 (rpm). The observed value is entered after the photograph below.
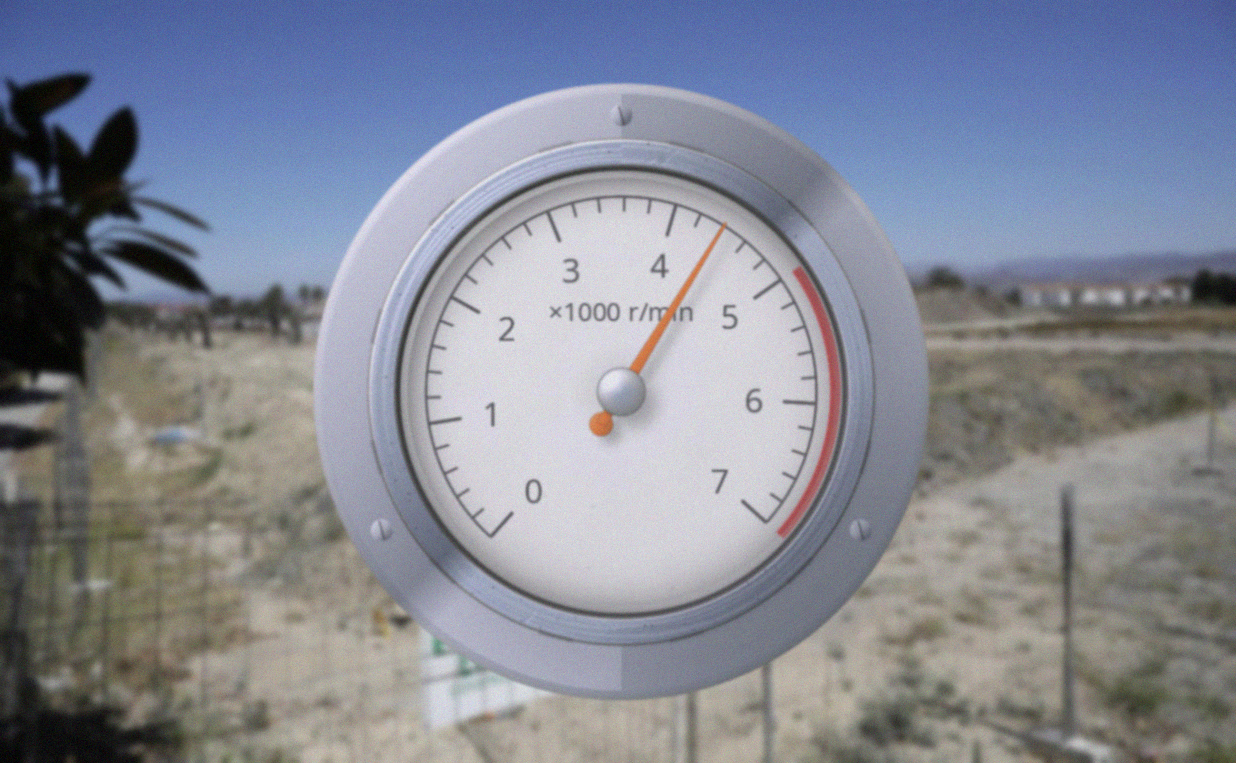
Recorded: 4400 (rpm)
